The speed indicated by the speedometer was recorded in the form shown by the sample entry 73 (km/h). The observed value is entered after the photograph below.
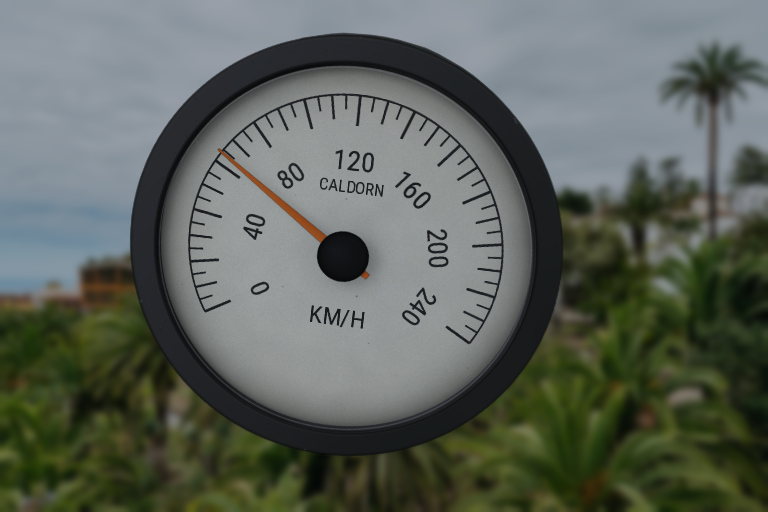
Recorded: 65 (km/h)
